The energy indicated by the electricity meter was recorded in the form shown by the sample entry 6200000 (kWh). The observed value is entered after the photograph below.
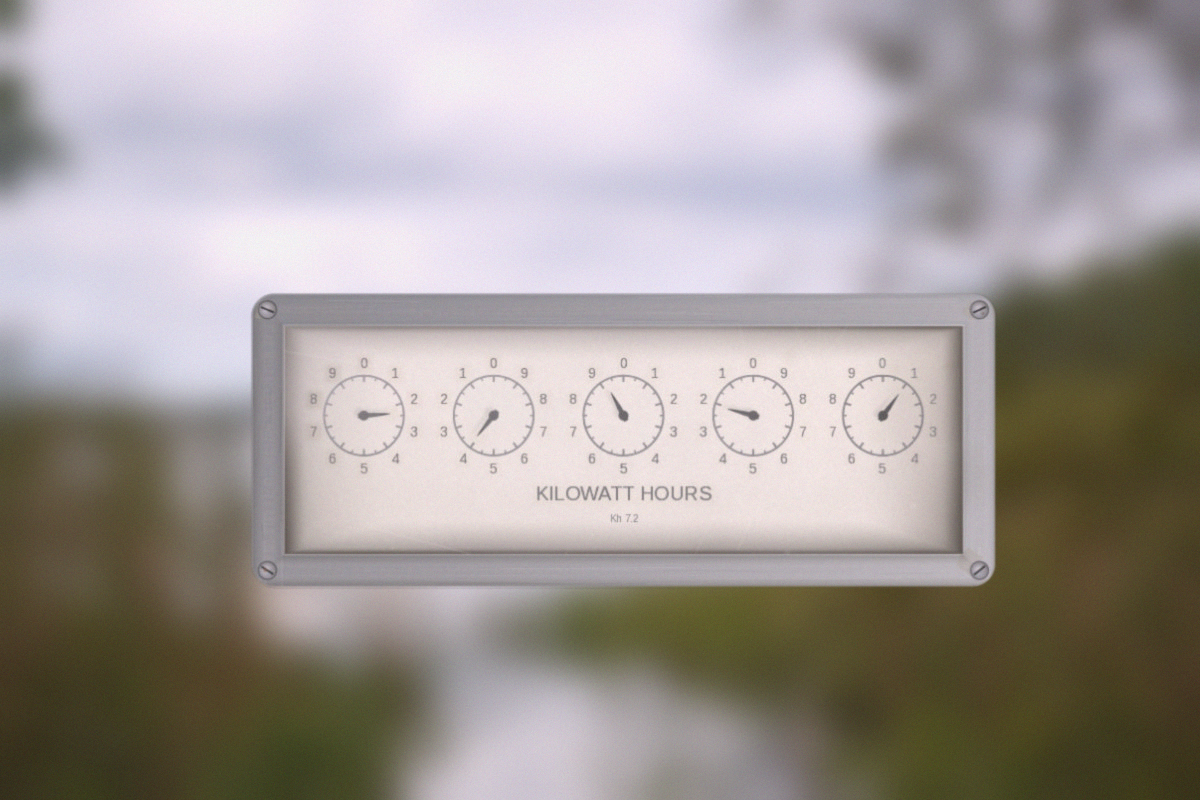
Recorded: 23921 (kWh)
